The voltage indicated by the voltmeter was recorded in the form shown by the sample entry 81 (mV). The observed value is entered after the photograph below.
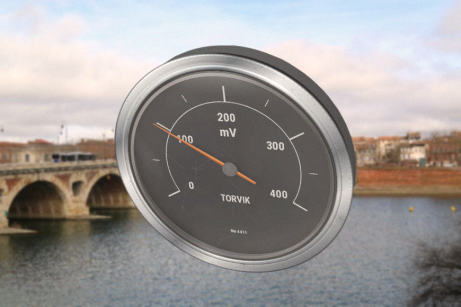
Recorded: 100 (mV)
